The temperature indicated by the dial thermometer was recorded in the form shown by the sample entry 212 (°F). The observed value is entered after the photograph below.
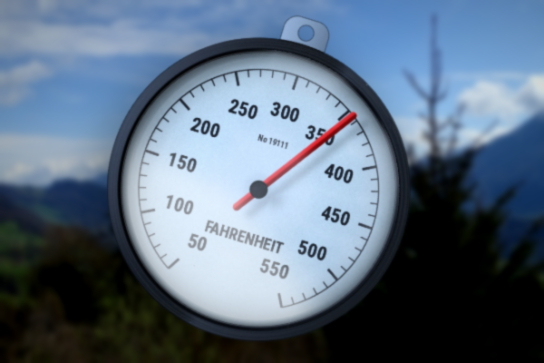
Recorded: 355 (°F)
